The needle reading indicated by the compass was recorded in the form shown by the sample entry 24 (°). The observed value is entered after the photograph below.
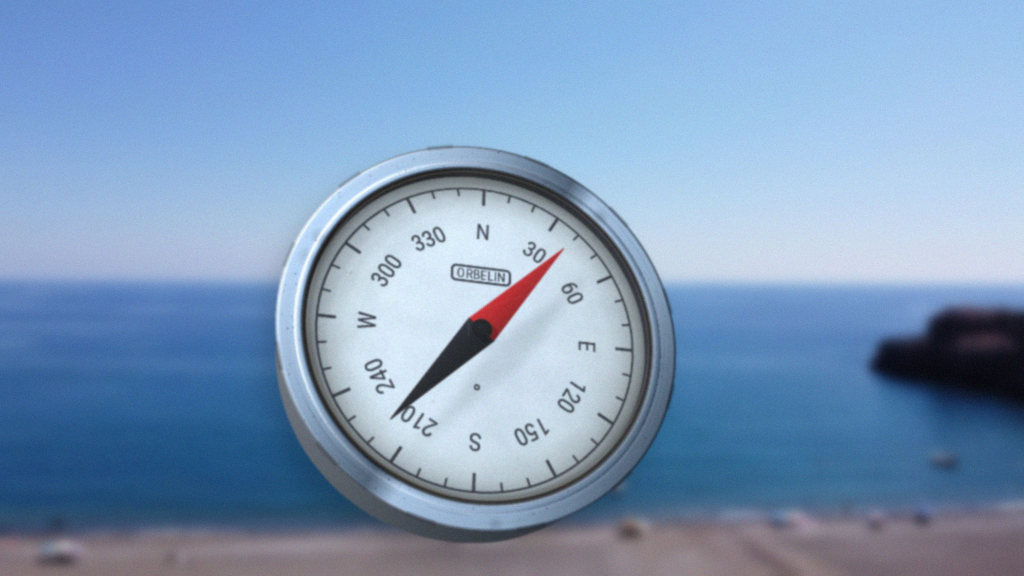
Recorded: 40 (°)
